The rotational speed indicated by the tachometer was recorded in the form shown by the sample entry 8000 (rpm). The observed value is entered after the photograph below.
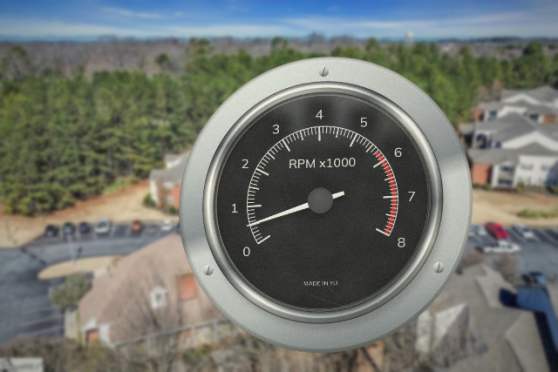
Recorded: 500 (rpm)
